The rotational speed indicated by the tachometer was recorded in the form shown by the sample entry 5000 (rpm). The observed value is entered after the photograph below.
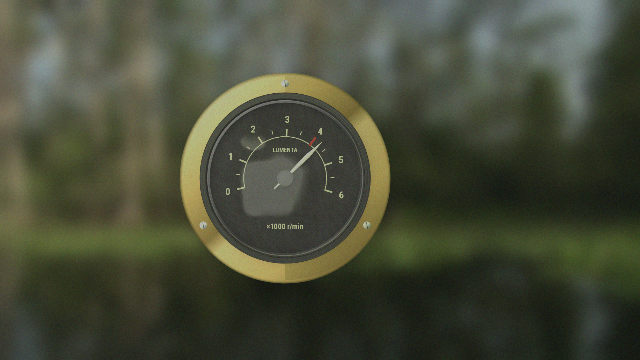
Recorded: 4250 (rpm)
